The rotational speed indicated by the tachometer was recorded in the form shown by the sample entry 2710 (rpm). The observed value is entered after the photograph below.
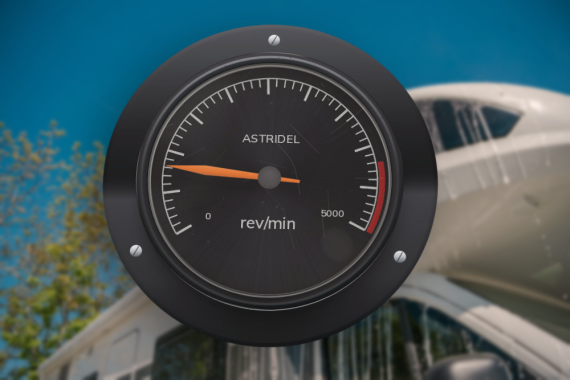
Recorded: 800 (rpm)
